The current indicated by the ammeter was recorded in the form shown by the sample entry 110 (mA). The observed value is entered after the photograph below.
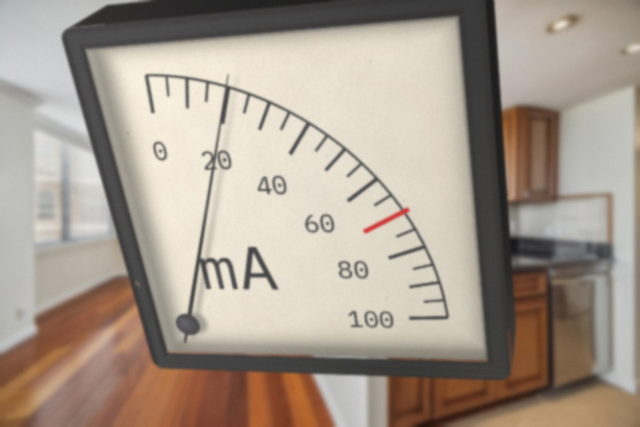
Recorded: 20 (mA)
